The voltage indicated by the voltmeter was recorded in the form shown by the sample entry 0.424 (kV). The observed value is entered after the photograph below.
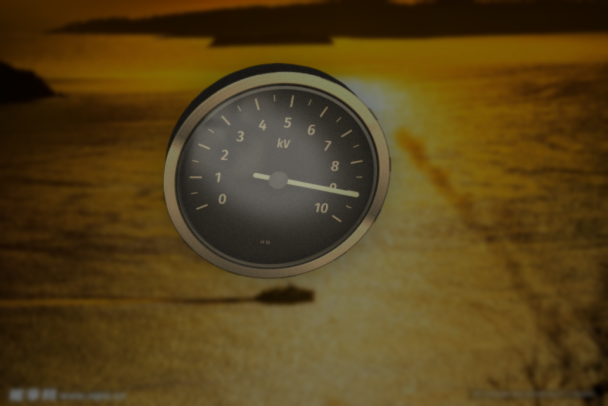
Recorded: 9 (kV)
